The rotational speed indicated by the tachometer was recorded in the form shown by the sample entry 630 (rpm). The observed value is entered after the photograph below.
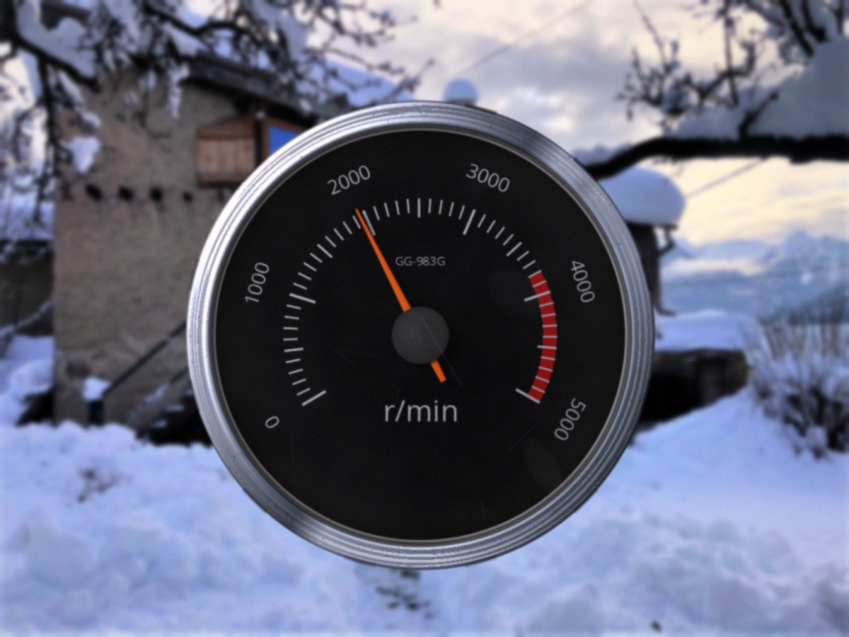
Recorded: 1950 (rpm)
